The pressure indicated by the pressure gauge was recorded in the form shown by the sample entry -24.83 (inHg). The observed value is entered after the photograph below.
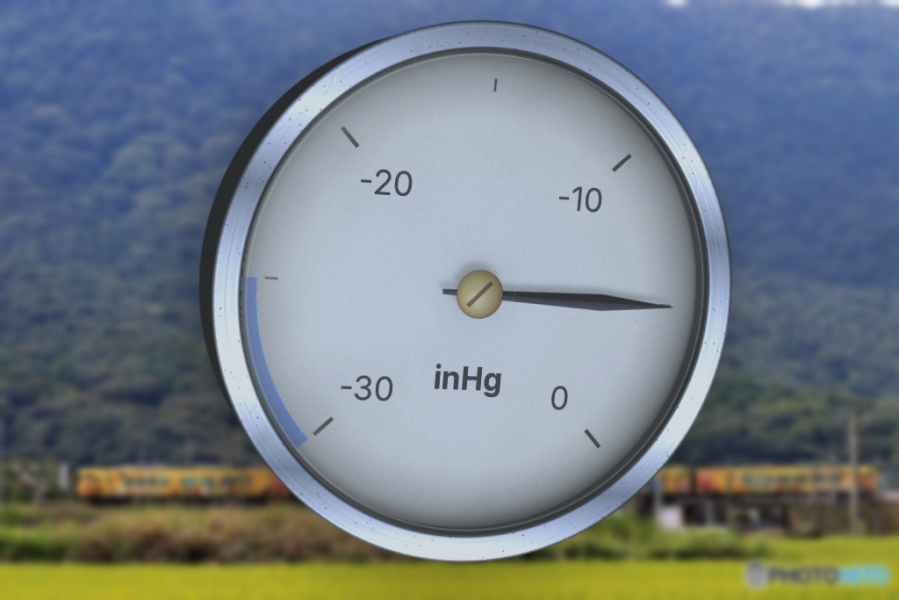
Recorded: -5 (inHg)
